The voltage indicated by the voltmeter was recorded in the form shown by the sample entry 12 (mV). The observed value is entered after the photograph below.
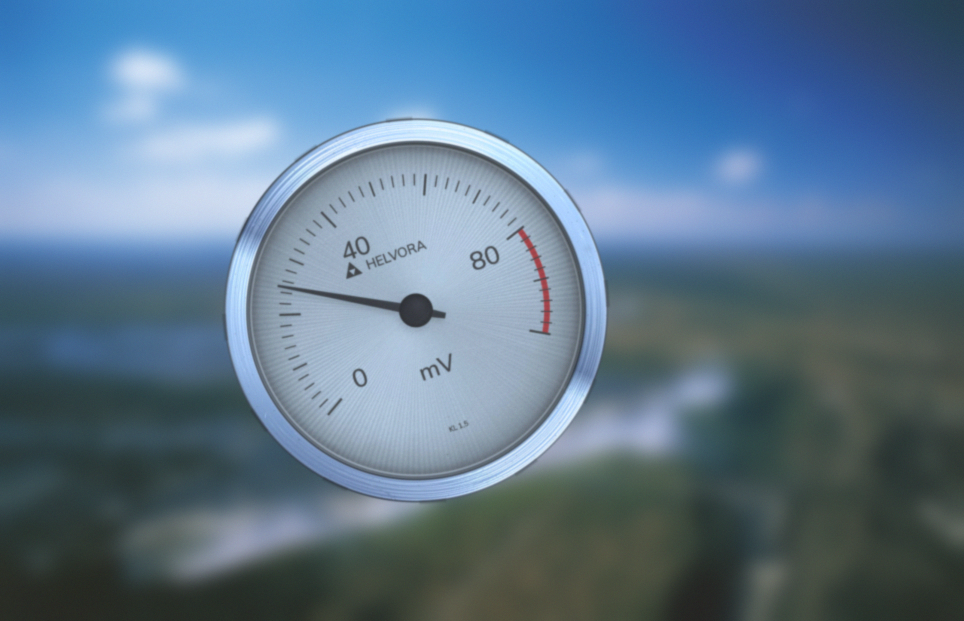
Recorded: 25 (mV)
